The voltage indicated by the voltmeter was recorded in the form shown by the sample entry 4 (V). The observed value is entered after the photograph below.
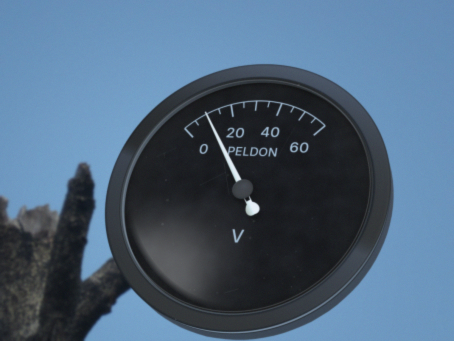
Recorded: 10 (V)
